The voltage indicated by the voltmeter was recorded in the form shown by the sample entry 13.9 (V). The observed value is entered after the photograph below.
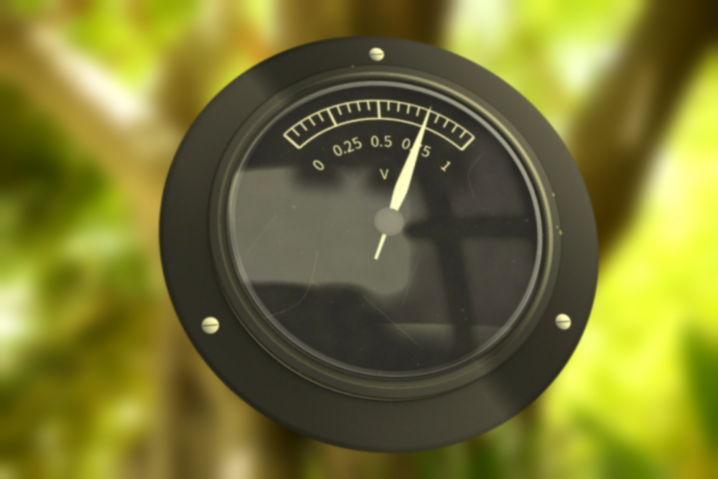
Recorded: 0.75 (V)
